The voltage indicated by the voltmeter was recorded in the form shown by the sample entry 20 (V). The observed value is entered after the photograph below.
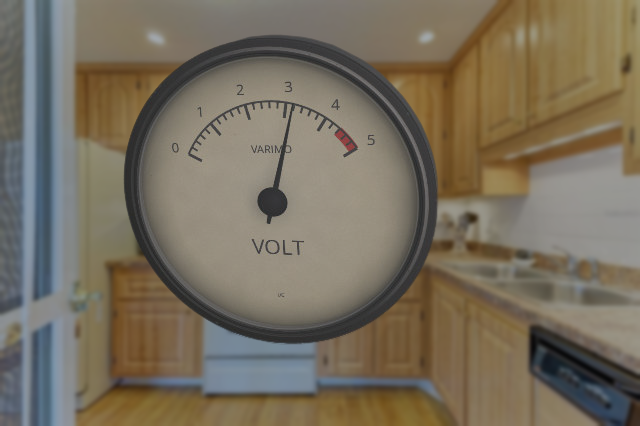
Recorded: 3.2 (V)
